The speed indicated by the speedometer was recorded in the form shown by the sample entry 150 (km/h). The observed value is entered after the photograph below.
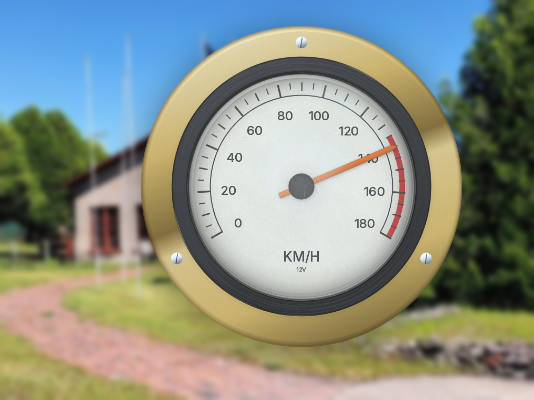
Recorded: 140 (km/h)
